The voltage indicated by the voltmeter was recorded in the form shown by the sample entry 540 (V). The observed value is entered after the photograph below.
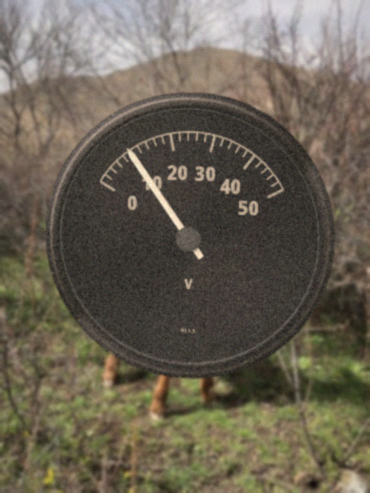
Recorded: 10 (V)
